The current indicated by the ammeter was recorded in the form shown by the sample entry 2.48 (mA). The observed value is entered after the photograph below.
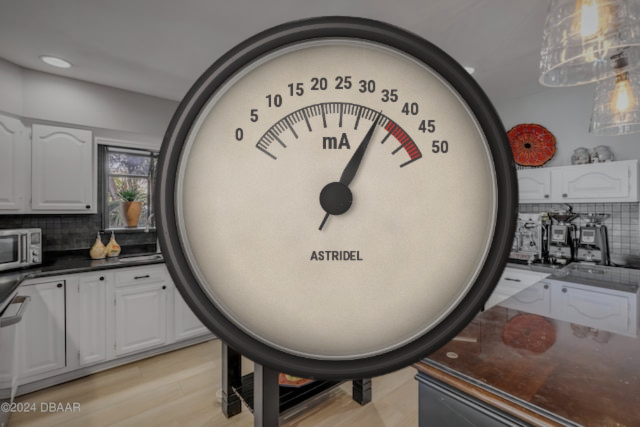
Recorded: 35 (mA)
